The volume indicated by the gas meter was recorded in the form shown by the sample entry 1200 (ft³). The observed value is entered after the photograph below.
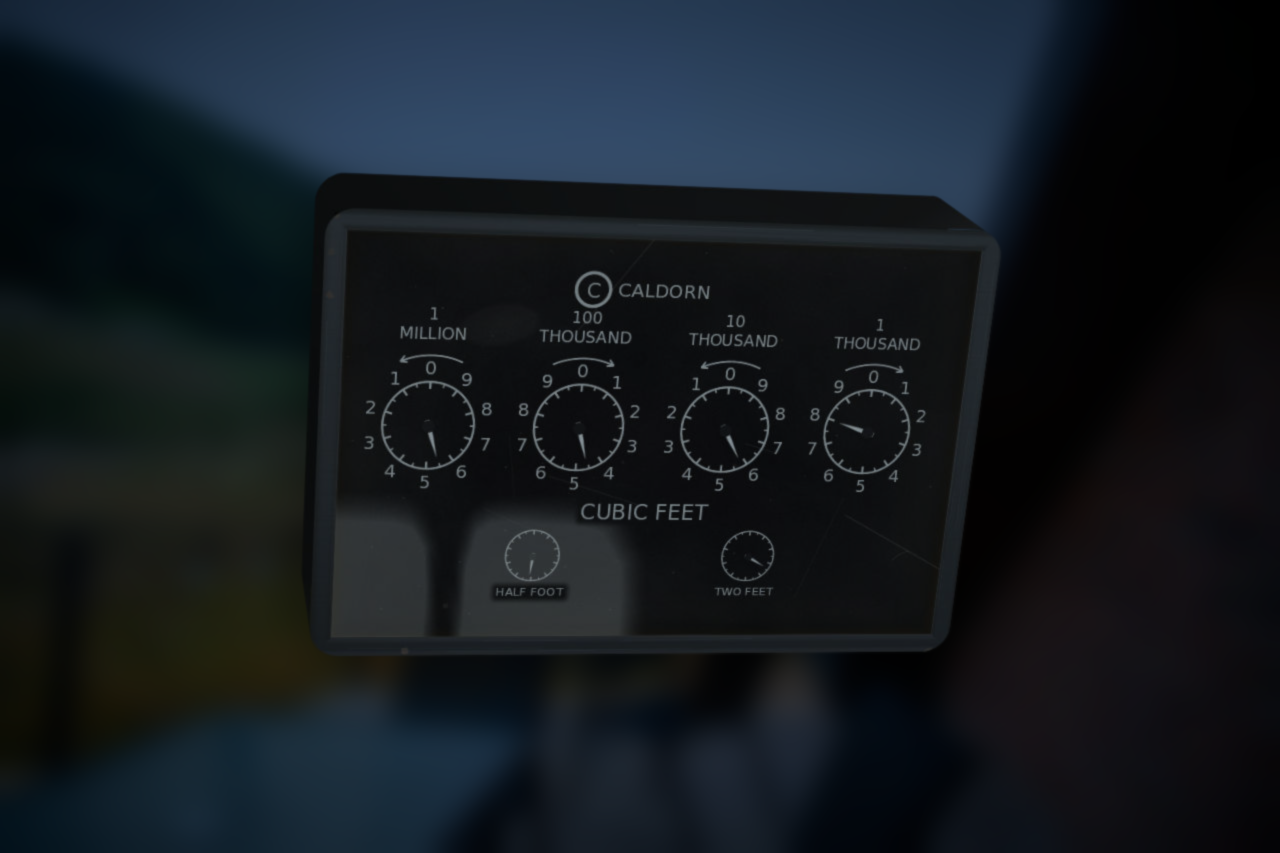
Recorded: 545800 (ft³)
